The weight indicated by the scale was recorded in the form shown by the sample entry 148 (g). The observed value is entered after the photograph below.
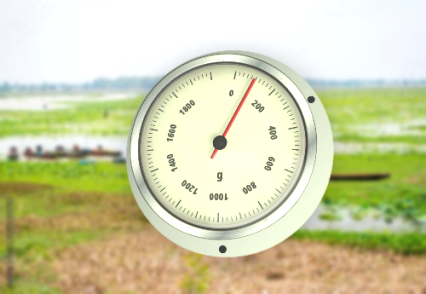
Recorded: 100 (g)
